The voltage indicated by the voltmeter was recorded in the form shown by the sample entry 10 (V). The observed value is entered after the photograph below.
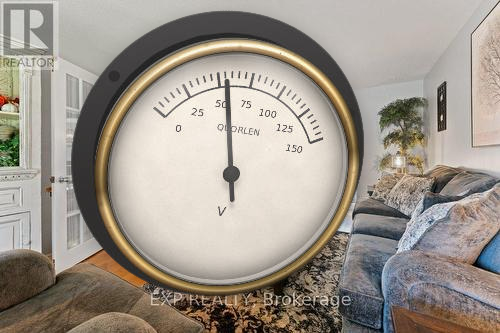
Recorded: 55 (V)
